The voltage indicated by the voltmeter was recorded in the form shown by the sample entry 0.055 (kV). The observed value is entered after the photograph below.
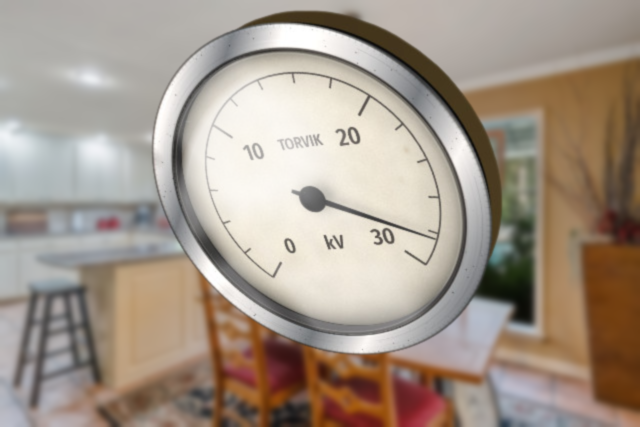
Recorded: 28 (kV)
